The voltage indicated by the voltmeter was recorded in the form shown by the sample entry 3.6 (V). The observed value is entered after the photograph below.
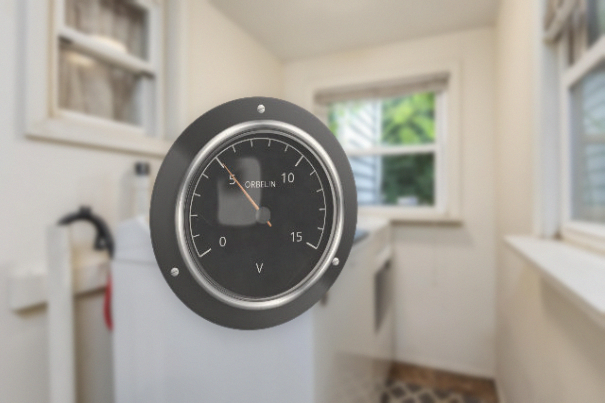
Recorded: 5 (V)
